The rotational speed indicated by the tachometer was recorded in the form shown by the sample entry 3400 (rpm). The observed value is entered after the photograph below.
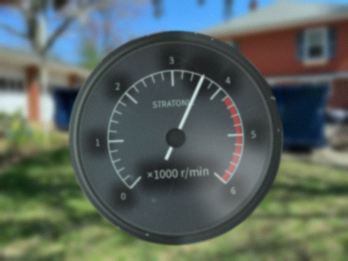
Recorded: 3600 (rpm)
